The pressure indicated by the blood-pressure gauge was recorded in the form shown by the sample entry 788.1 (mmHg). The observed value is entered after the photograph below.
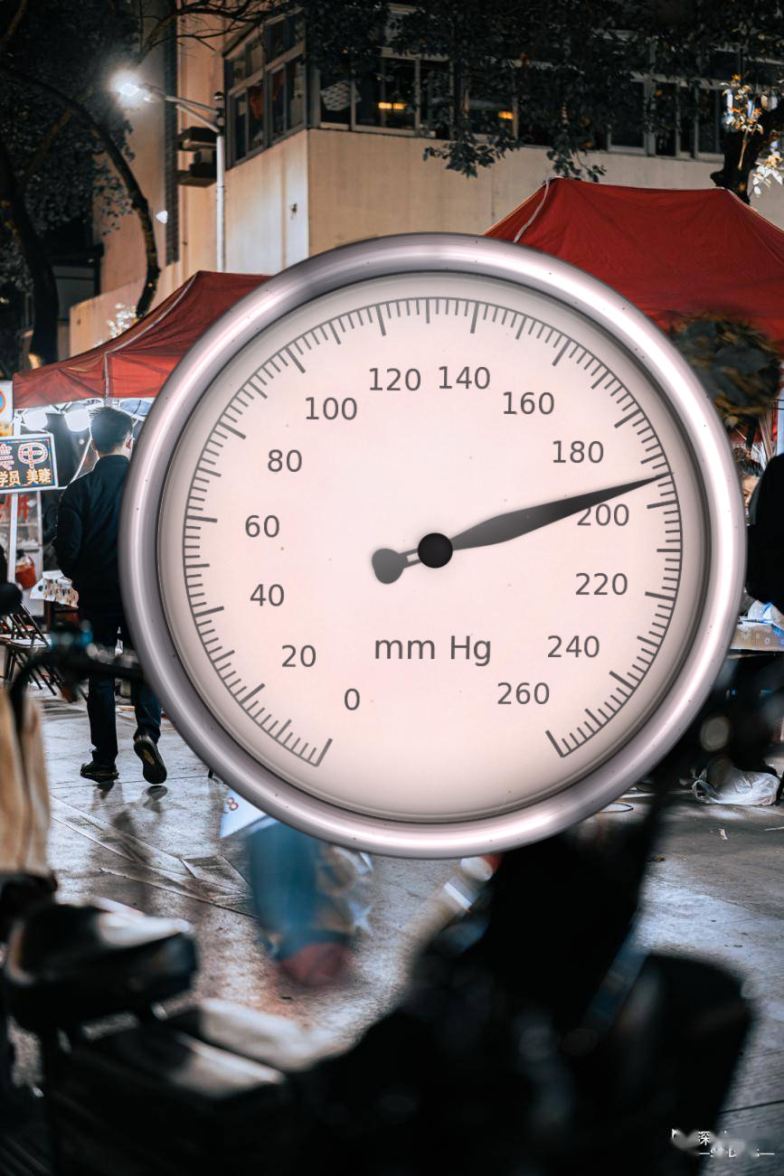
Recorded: 194 (mmHg)
